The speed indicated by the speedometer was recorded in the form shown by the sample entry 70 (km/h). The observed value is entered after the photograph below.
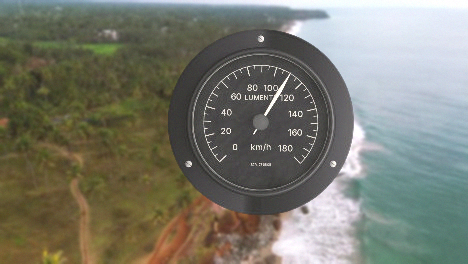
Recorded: 110 (km/h)
